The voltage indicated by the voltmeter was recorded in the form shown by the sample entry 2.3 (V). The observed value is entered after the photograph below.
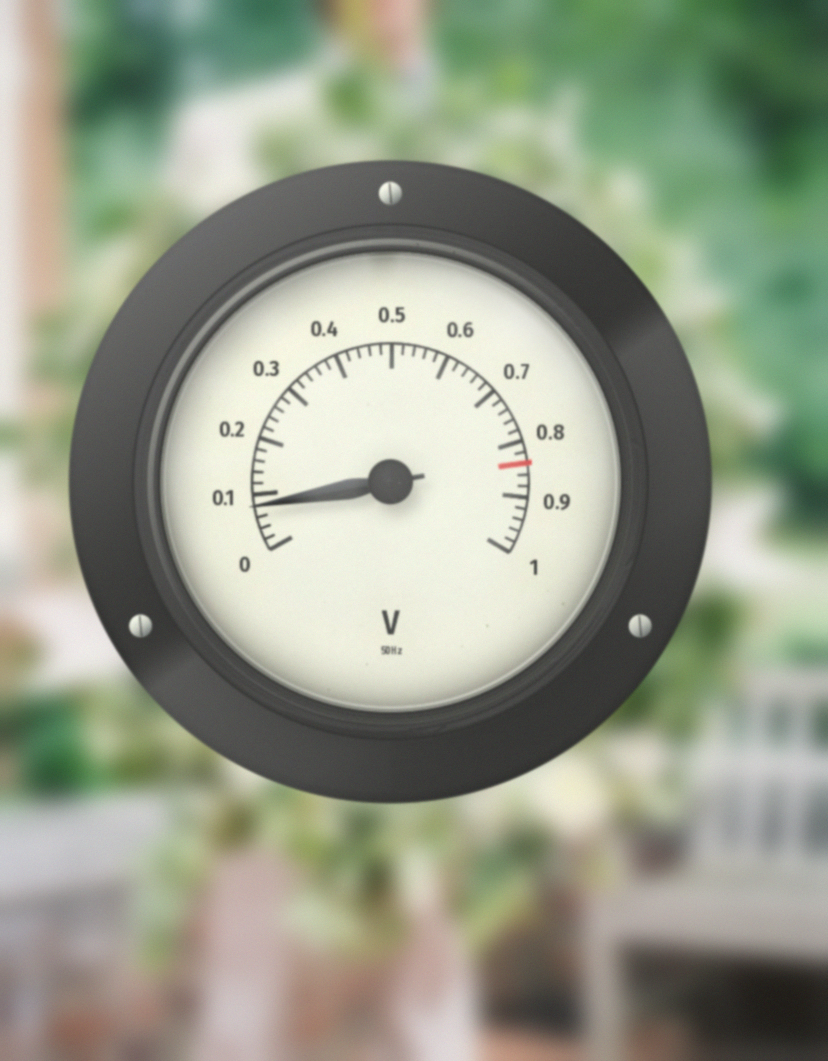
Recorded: 0.08 (V)
